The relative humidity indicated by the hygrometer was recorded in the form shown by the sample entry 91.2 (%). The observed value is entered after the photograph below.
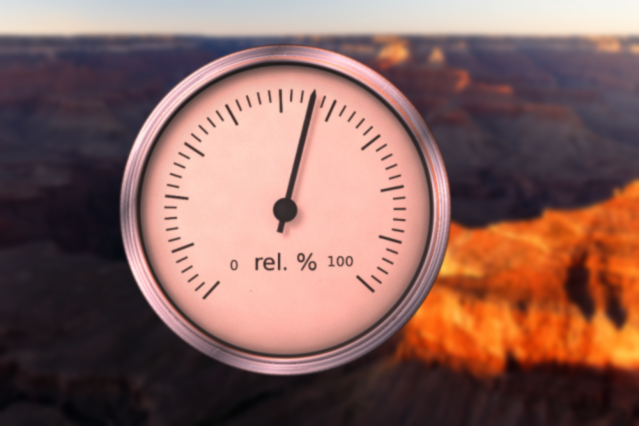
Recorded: 56 (%)
